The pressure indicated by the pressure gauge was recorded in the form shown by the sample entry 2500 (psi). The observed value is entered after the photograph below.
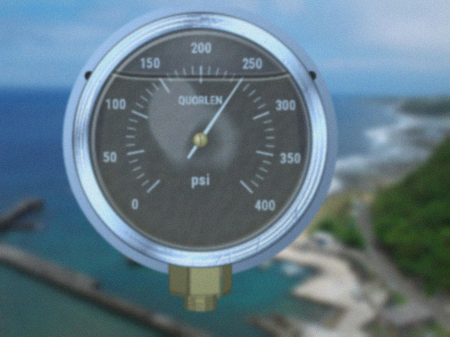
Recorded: 250 (psi)
